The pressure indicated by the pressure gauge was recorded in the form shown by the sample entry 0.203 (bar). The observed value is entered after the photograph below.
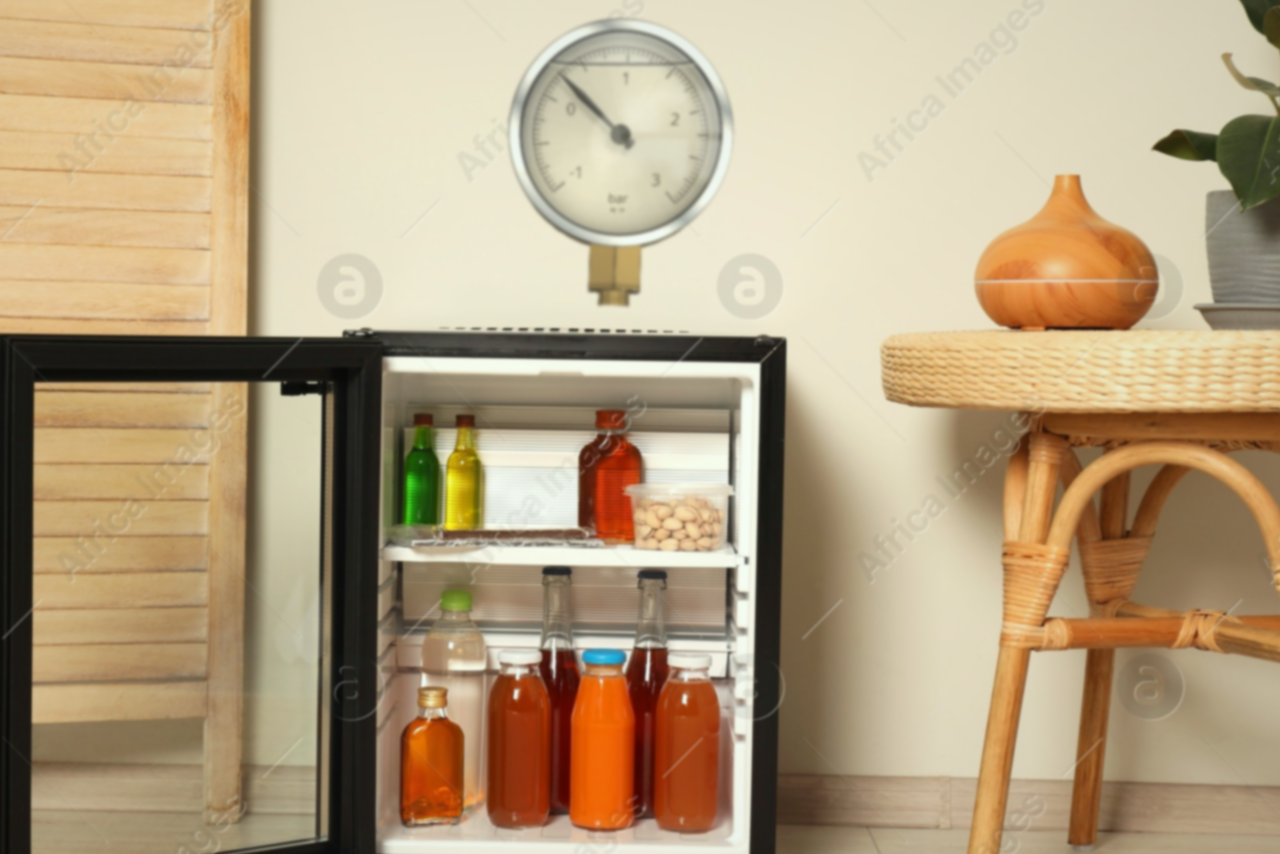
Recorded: 0.25 (bar)
